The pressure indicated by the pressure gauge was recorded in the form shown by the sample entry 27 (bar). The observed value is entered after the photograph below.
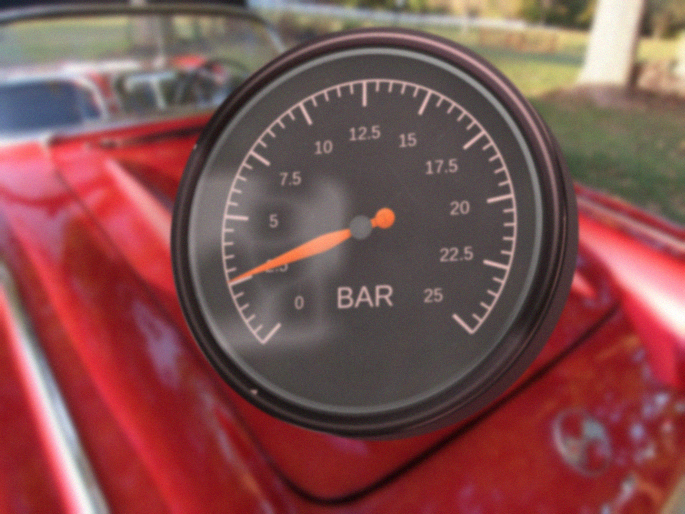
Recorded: 2.5 (bar)
